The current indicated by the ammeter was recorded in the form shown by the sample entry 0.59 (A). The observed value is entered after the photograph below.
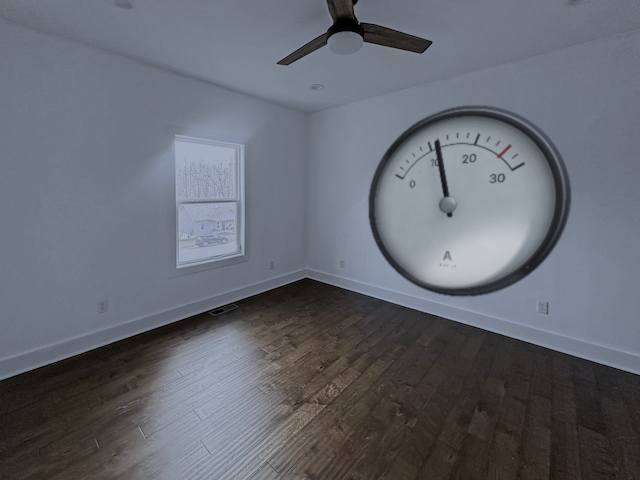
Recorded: 12 (A)
